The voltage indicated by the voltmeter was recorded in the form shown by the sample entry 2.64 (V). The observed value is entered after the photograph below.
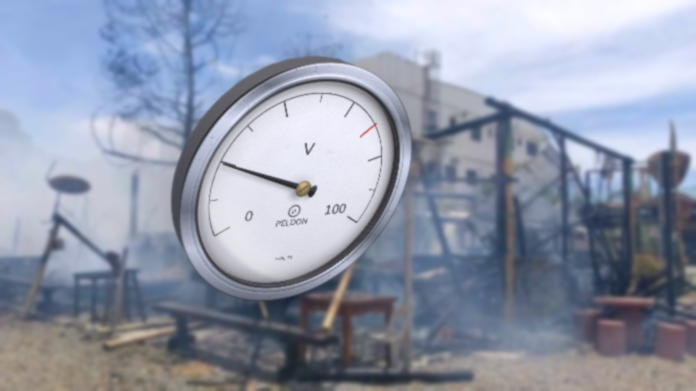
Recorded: 20 (V)
